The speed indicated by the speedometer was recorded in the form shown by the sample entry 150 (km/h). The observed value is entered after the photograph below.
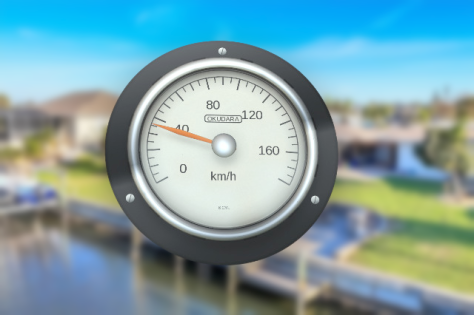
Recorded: 35 (km/h)
